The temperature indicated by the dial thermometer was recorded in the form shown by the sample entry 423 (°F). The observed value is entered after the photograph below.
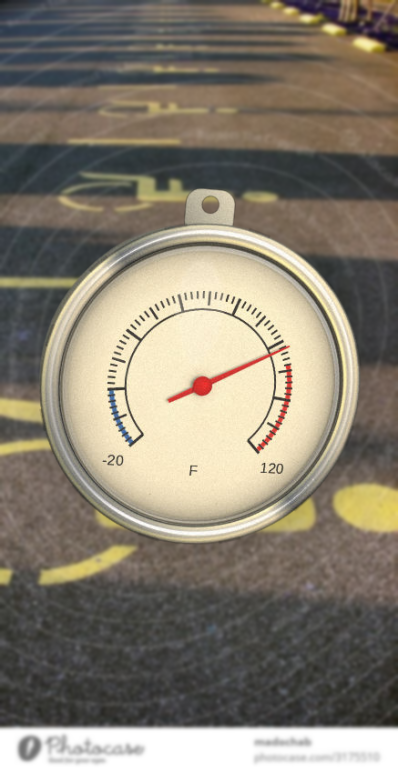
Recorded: 82 (°F)
